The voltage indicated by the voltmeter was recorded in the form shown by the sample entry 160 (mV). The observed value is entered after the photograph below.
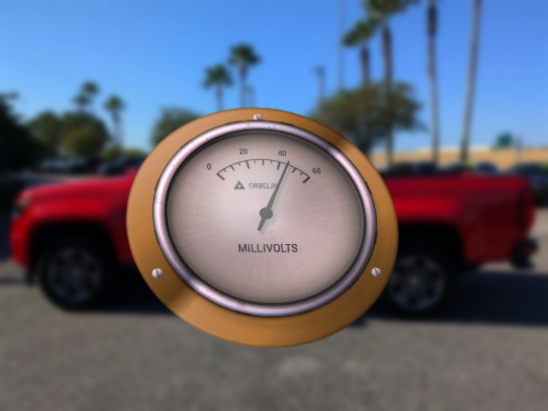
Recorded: 45 (mV)
